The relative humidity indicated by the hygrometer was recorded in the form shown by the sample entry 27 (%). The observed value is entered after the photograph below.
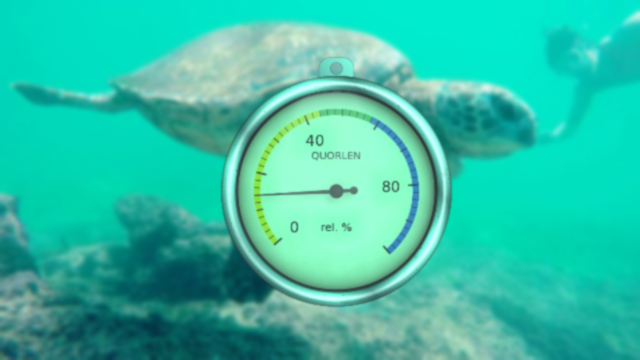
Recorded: 14 (%)
